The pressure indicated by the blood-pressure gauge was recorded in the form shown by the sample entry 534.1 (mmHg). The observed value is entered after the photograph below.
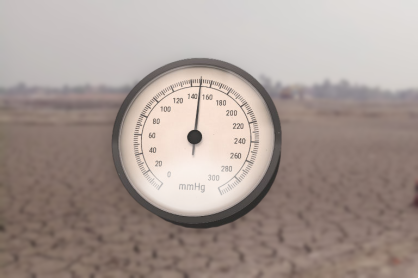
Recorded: 150 (mmHg)
